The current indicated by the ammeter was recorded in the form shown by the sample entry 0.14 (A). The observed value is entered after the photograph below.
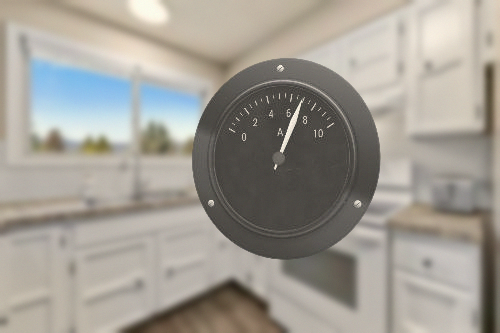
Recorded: 7 (A)
